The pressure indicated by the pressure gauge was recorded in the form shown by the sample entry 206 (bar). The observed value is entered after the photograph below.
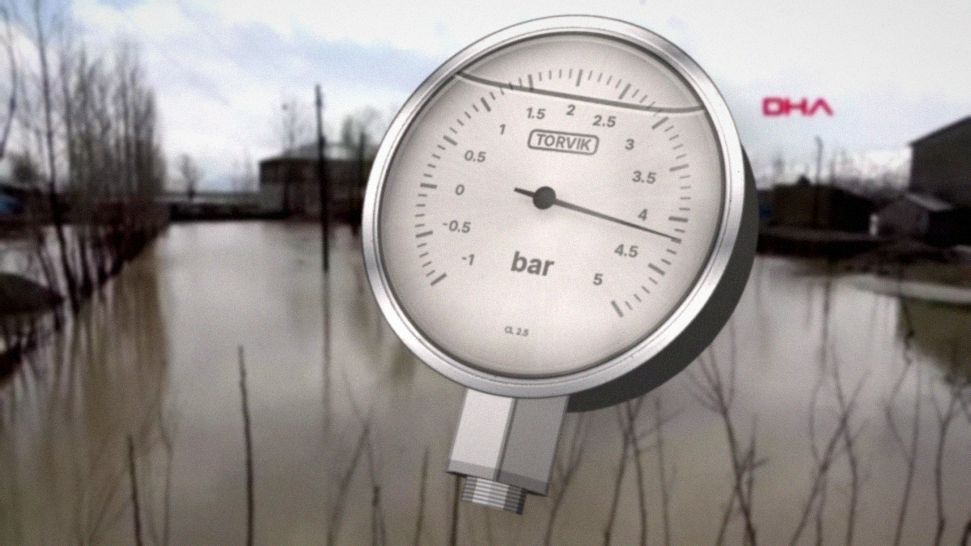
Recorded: 4.2 (bar)
